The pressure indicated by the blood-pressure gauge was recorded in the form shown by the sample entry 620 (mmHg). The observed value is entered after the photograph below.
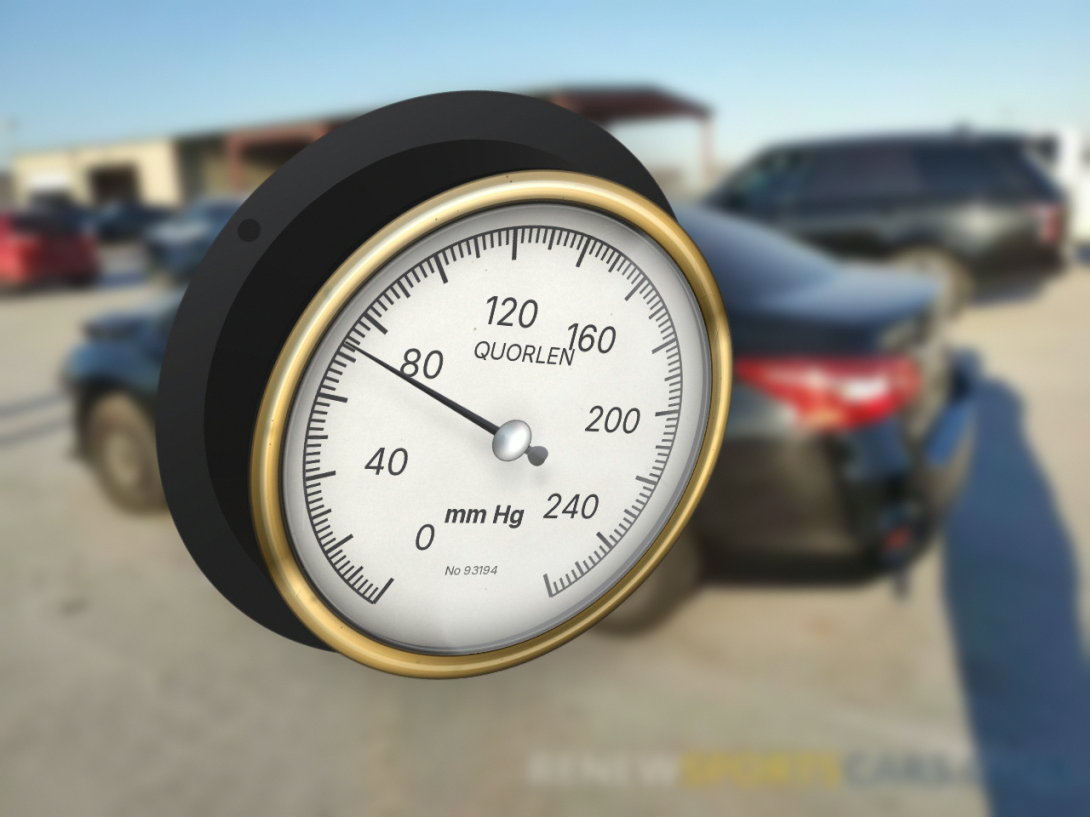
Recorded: 73 (mmHg)
